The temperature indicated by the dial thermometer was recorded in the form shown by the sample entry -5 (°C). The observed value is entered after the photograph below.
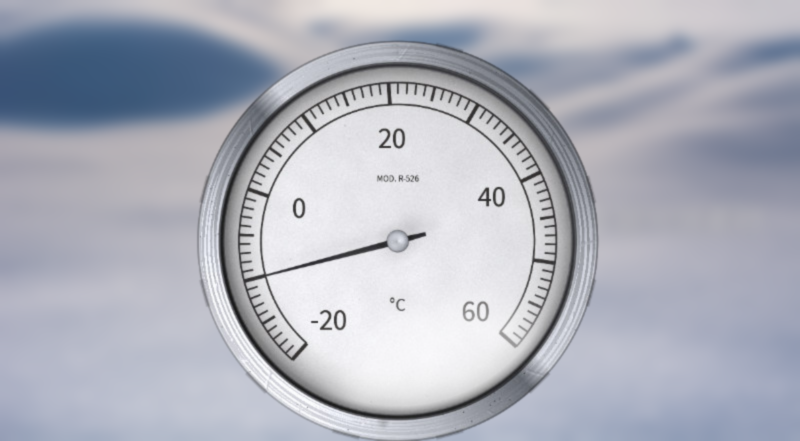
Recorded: -10 (°C)
